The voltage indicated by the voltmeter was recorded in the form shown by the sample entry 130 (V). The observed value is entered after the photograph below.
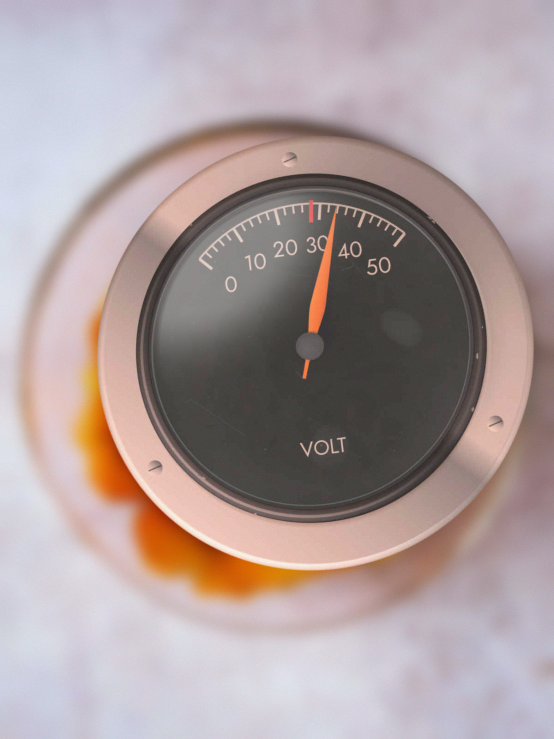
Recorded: 34 (V)
